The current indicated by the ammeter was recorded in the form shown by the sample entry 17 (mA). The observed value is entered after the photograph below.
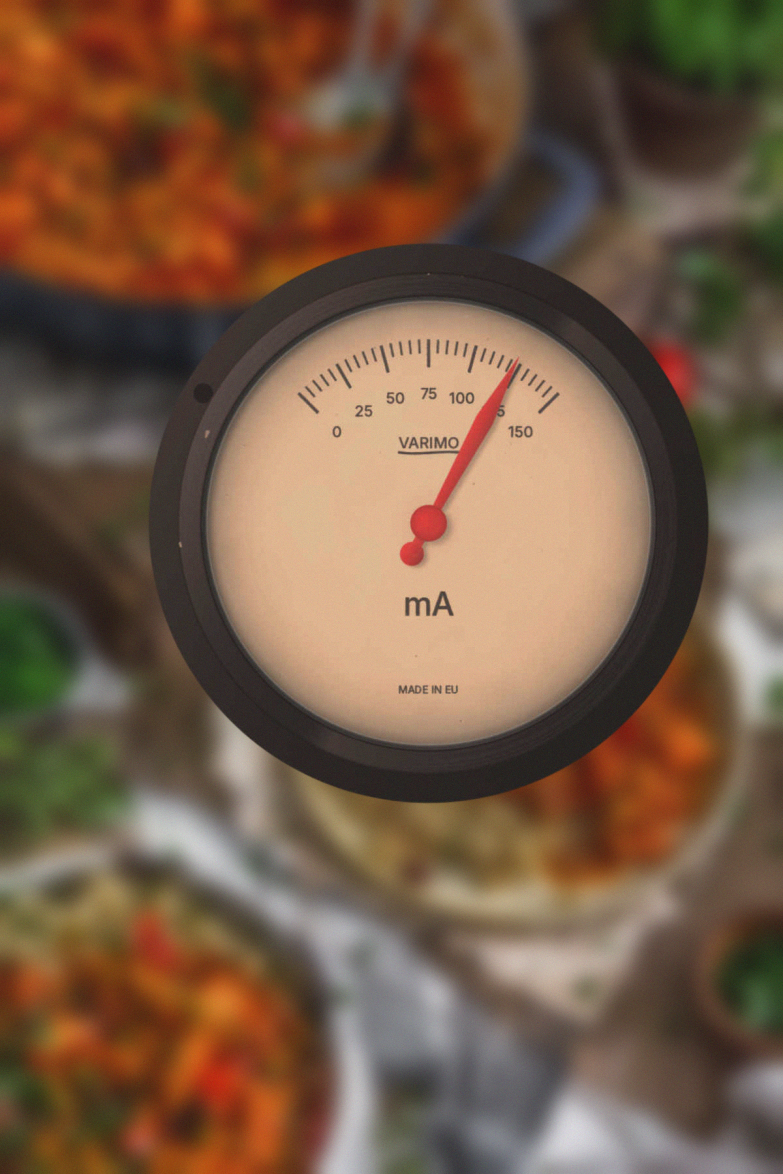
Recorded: 122.5 (mA)
